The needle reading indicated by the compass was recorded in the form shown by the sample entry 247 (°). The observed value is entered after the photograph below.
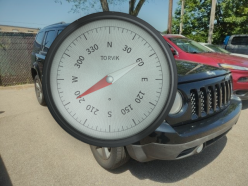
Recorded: 240 (°)
